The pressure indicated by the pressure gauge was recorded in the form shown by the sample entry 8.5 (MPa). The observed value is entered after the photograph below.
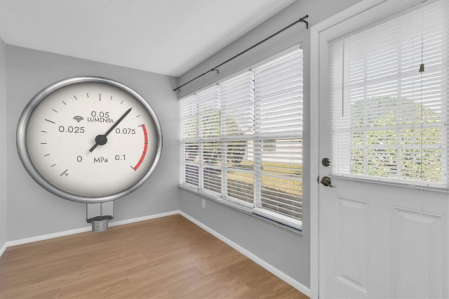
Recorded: 0.065 (MPa)
